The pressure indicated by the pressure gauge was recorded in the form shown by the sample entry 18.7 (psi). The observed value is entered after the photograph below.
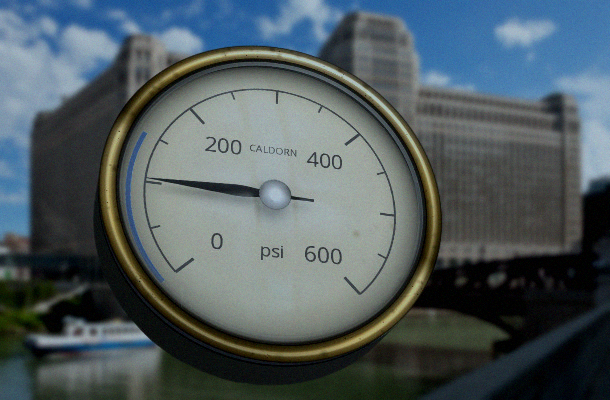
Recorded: 100 (psi)
